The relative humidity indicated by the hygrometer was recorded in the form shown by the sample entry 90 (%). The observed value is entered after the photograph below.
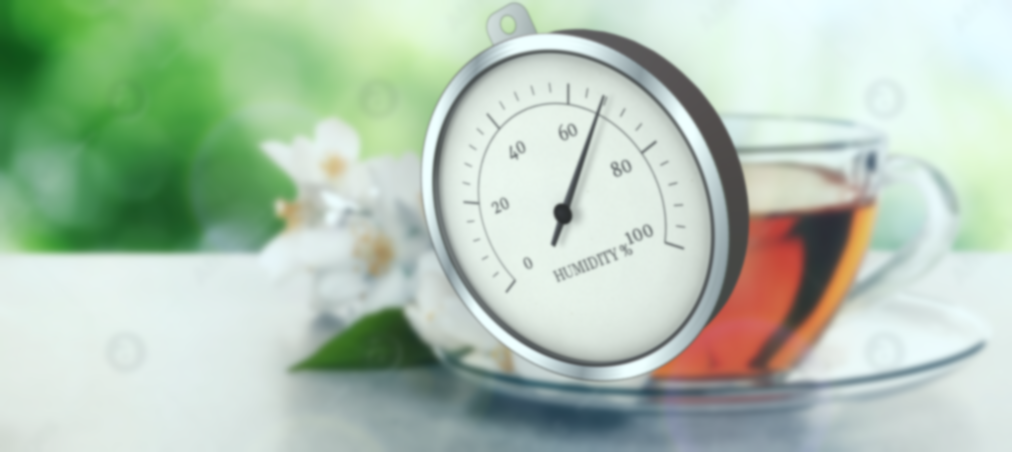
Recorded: 68 (%)
